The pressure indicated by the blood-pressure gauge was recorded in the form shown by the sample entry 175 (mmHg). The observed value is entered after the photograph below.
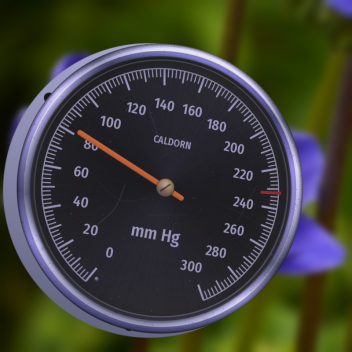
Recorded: 82 (mmHg)
